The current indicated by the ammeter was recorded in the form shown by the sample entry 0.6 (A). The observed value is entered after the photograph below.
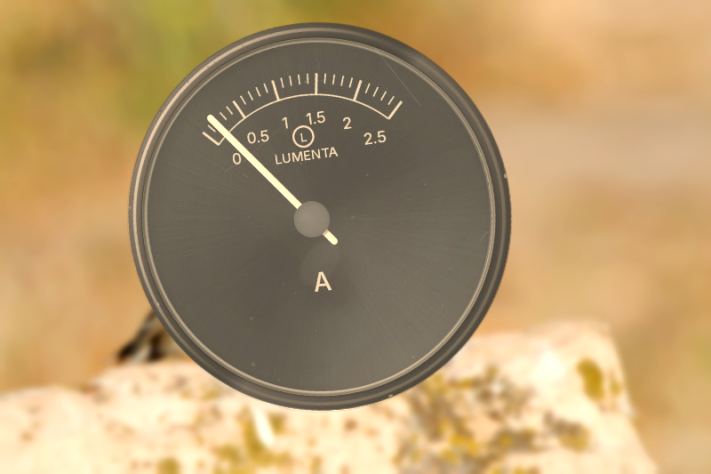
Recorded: 0.2 (A)
